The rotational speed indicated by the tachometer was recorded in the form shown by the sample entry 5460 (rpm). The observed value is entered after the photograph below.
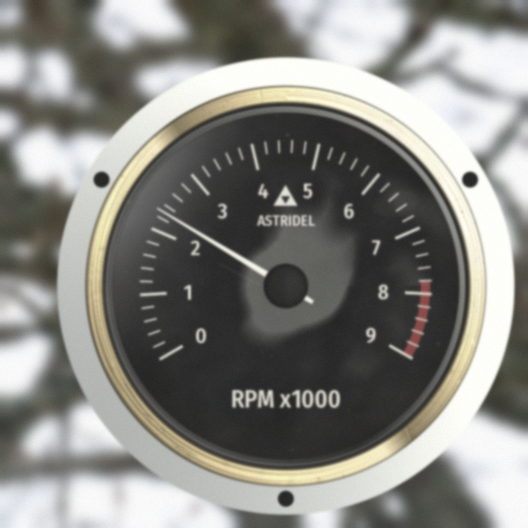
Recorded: 2300 (rpm)
